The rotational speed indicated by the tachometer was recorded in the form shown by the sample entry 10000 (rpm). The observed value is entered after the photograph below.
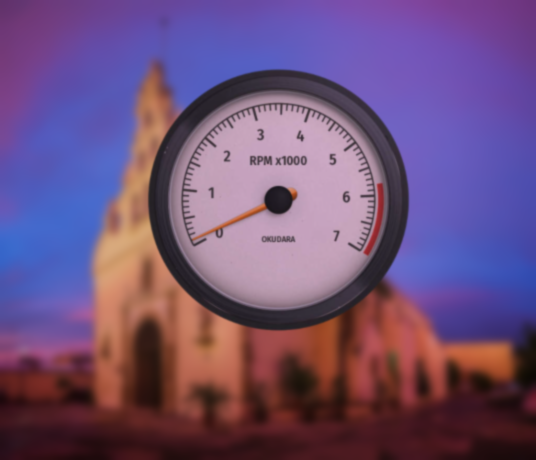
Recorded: 100 (rpm)
